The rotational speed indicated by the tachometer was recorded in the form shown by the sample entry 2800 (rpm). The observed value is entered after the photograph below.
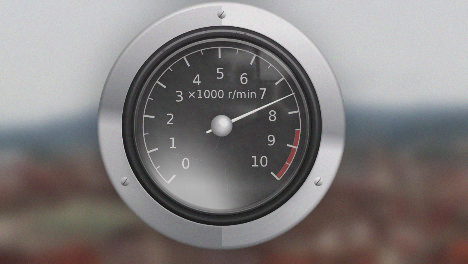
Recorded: 7500 (rpm)
